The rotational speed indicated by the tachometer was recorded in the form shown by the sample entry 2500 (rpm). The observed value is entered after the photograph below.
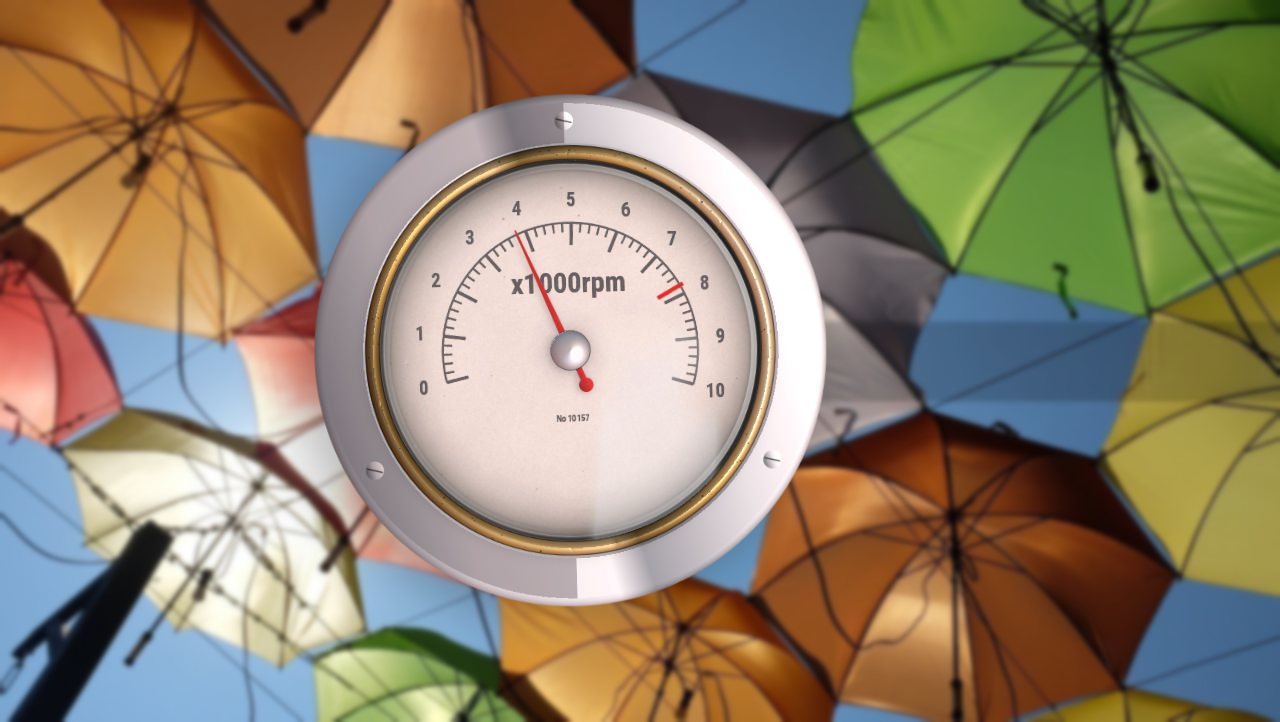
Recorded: 3800 (rpm)
